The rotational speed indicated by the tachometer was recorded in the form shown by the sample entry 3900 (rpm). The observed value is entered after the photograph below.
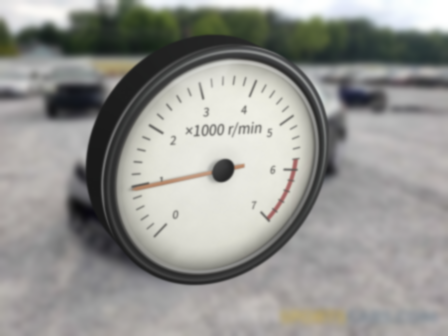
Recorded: 1000 (rpm)
